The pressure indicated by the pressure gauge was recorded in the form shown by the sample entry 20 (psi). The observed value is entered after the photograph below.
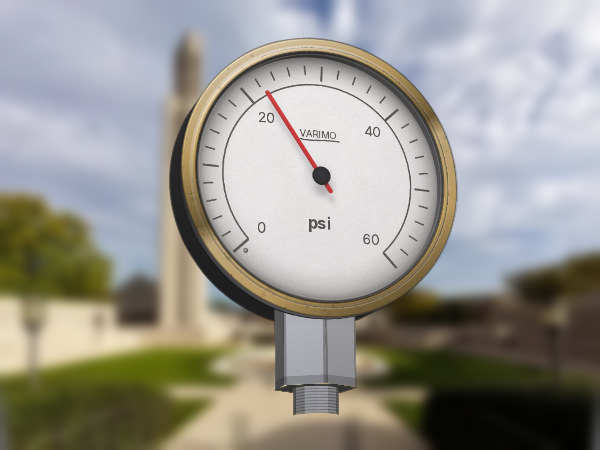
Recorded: 22 (psi)
